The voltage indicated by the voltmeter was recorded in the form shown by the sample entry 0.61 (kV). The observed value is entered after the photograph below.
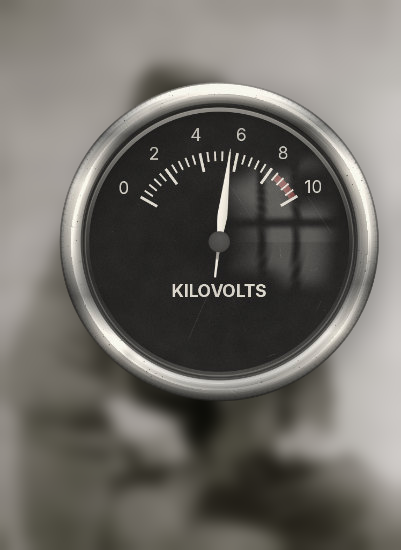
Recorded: 5.6 (kV)
